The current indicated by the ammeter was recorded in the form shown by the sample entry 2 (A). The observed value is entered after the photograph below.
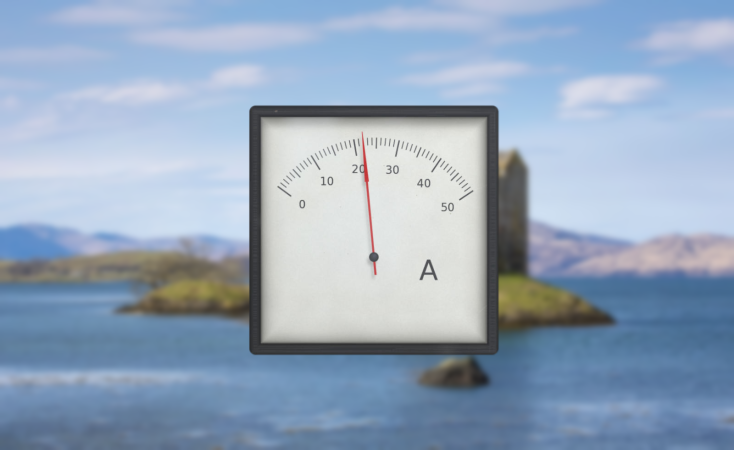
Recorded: 22 (A)
